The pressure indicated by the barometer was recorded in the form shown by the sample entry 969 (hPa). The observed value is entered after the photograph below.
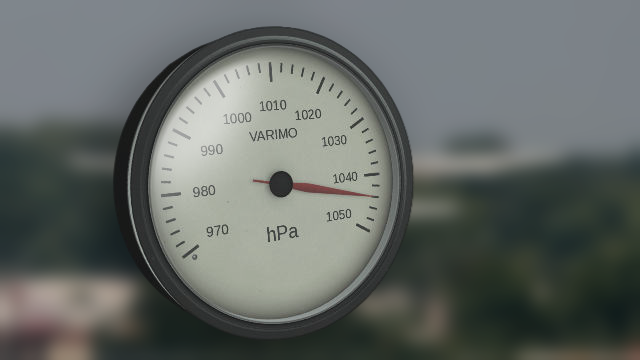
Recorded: 1044 (hPa)
